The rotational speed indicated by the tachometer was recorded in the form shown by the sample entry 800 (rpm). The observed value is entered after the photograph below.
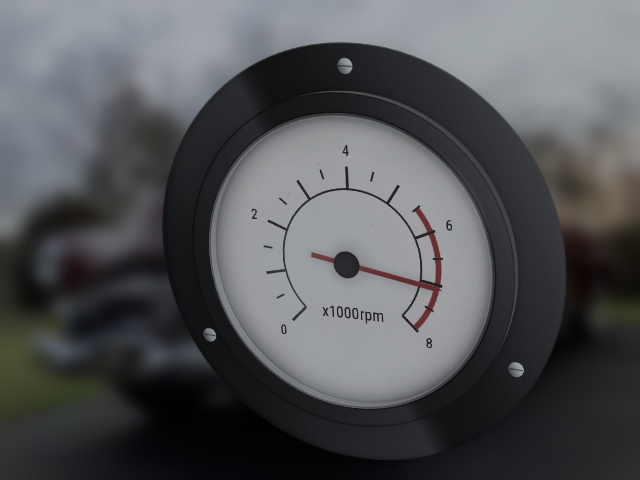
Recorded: 7000 (rpm)
